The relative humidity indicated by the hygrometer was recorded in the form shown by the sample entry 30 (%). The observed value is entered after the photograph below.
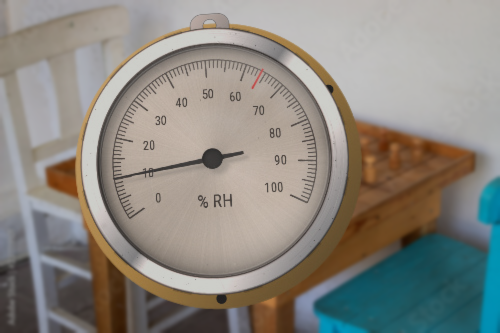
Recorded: 10 (%)
